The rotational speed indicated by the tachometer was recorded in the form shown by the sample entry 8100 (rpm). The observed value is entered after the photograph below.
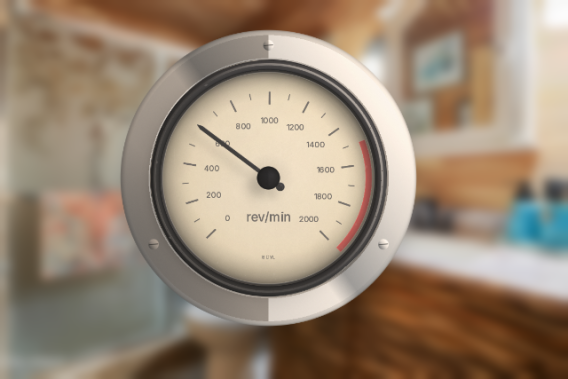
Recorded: 600 (rpm)
